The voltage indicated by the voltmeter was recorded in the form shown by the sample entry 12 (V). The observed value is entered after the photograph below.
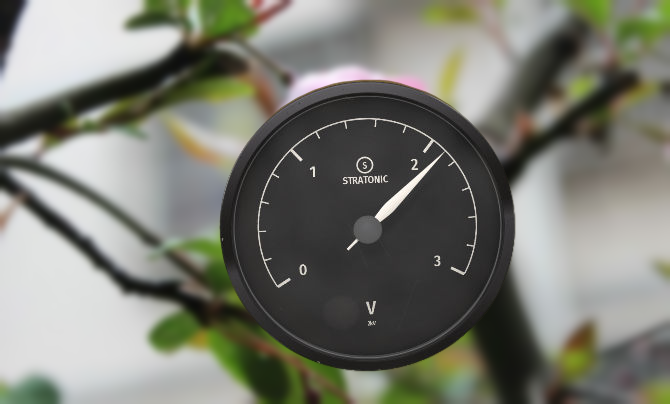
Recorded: 2.1 (V)
